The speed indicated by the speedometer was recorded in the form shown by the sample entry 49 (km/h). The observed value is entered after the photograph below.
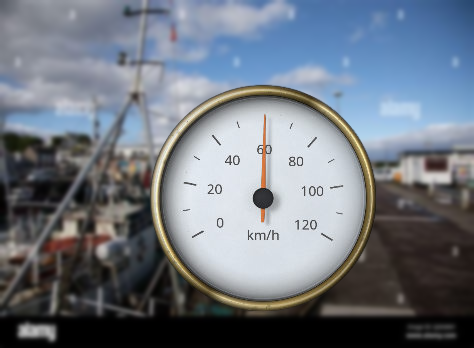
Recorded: 60 (km/h)
